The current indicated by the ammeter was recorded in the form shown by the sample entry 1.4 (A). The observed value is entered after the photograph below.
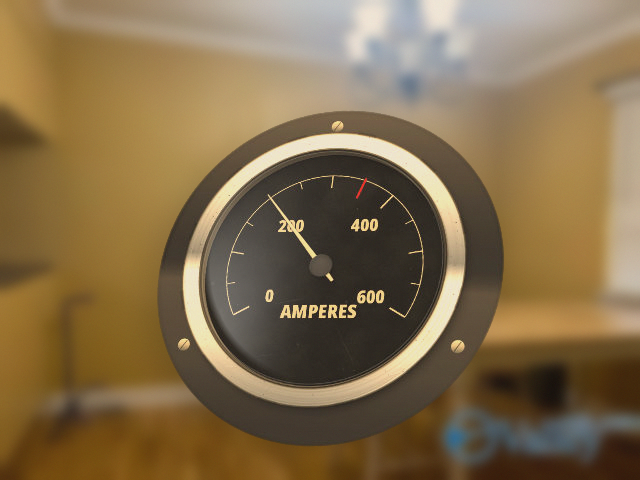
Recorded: 200 (A)
